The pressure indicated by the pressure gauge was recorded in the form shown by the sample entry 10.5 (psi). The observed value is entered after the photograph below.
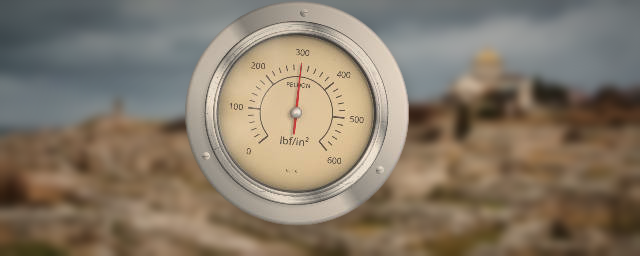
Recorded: 300 (psi)
